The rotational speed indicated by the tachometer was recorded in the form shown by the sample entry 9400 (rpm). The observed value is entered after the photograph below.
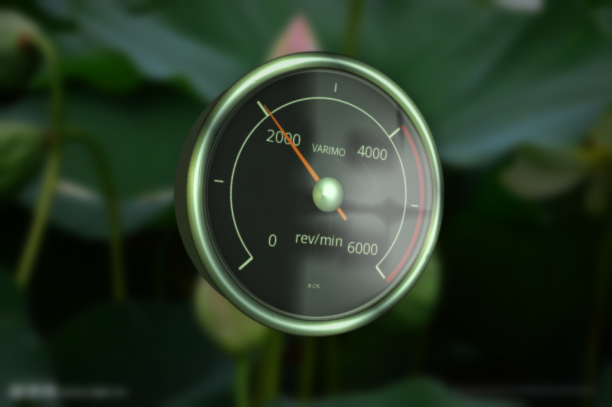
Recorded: 2000 (rpm)
